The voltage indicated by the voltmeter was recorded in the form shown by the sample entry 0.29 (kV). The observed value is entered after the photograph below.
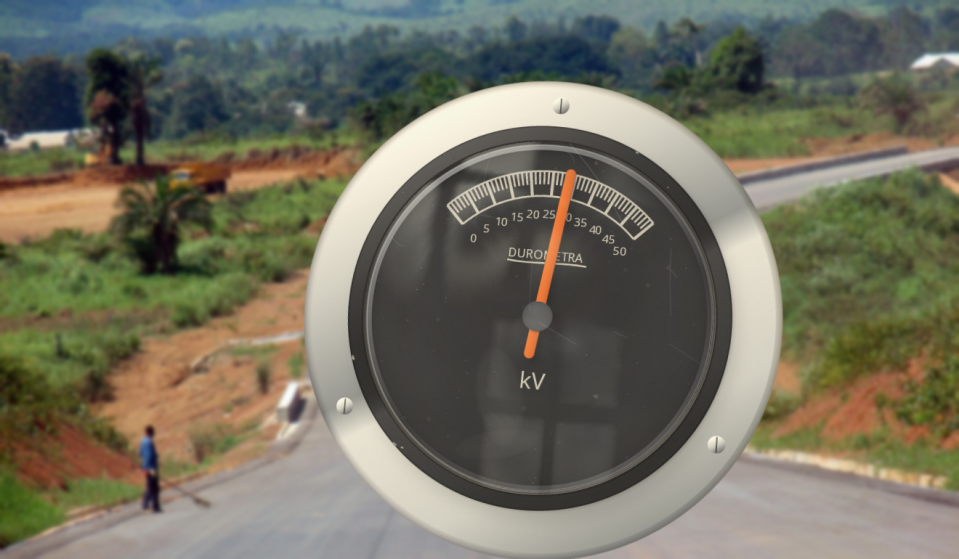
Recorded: 29 (kV)
